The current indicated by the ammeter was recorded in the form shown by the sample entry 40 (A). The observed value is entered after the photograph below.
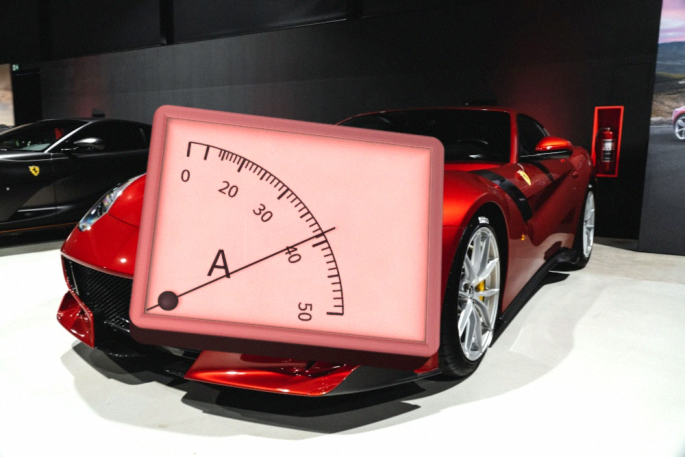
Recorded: 39 (A)
